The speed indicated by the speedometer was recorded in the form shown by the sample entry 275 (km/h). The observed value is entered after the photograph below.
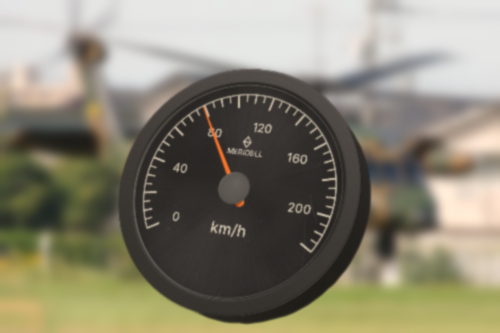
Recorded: 80 (km/h)
